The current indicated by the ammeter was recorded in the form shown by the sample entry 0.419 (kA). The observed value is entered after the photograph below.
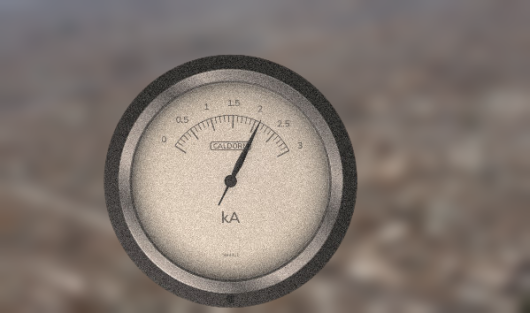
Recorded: 2.1 (kA)
